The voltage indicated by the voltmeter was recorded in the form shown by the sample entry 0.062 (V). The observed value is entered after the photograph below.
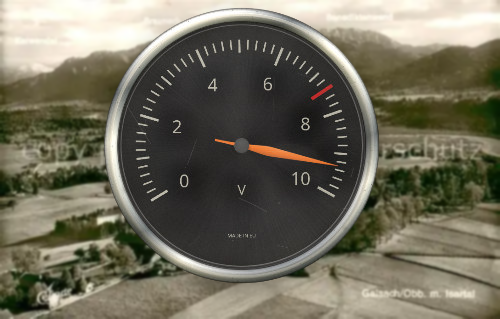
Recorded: 9.3 (V)
